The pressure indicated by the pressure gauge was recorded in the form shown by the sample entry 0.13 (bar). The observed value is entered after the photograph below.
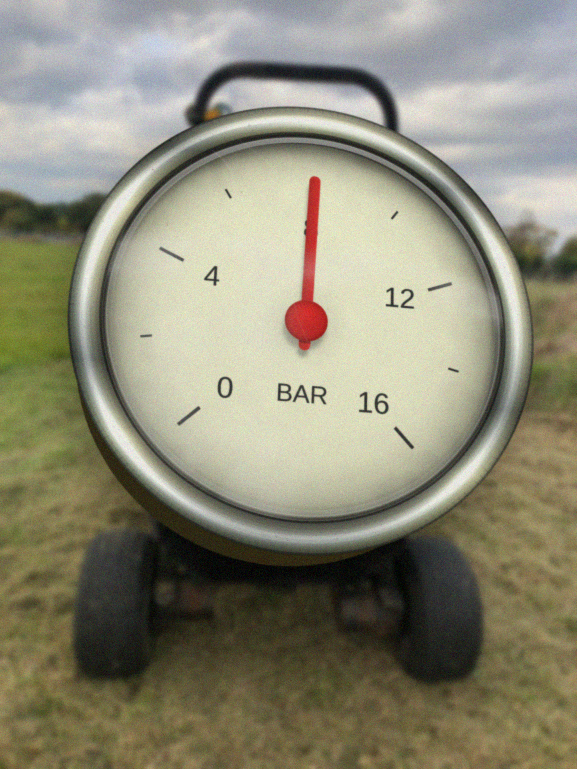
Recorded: 8 (bar)
